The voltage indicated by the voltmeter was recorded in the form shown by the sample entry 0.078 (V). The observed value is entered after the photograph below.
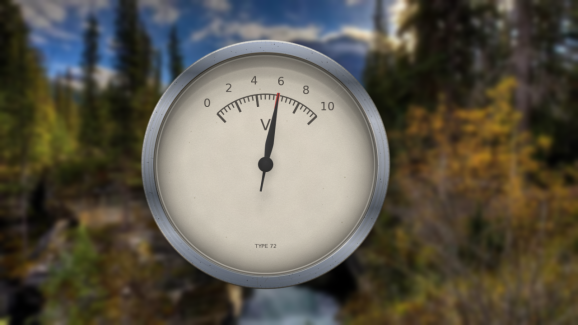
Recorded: 6 (V)
